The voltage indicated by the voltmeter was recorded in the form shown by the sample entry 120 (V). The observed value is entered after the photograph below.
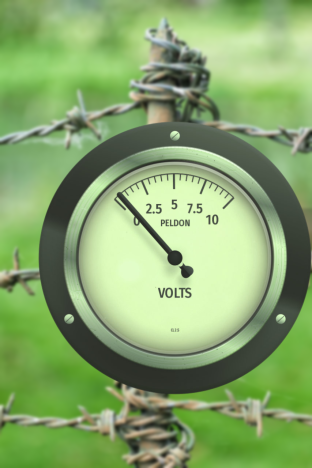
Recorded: 0.5 (V)
